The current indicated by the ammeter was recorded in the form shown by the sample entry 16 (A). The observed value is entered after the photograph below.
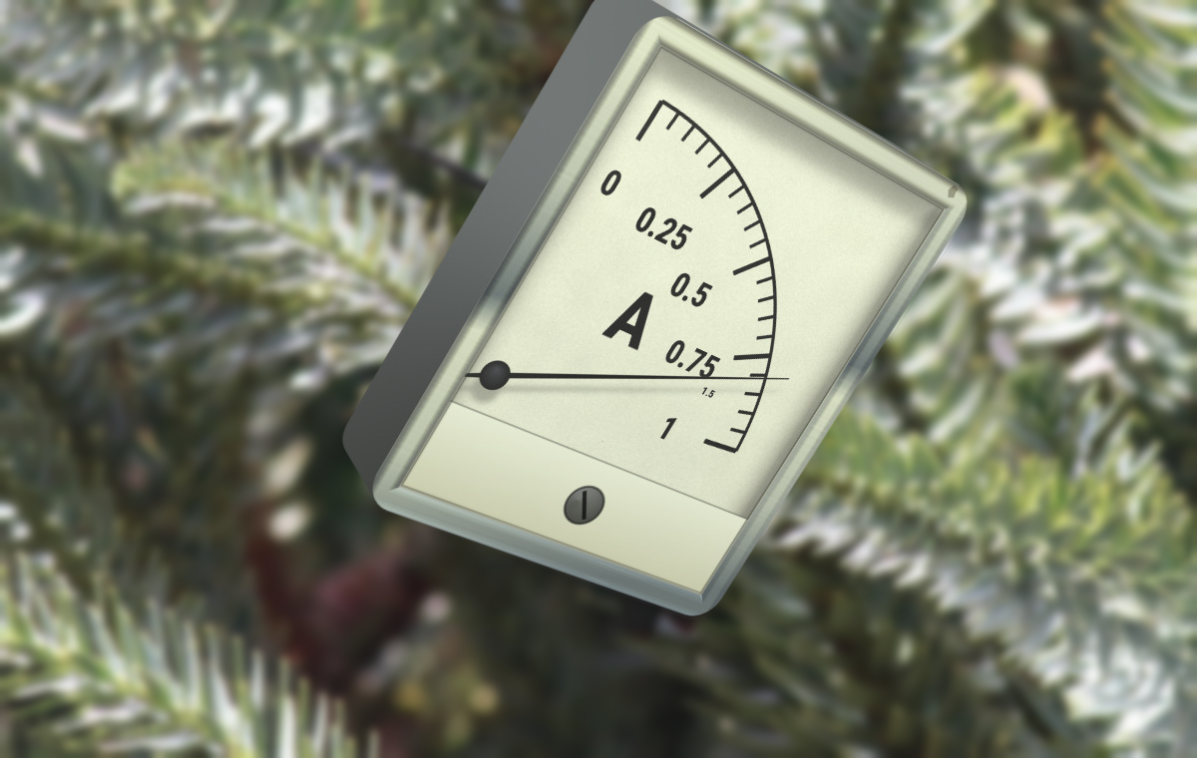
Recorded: 0.8 (A)
